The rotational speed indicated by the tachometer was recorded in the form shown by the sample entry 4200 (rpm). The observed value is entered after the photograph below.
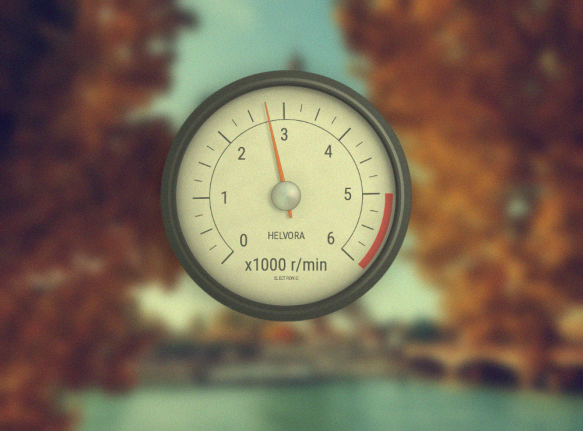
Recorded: 2750 (rpm)
